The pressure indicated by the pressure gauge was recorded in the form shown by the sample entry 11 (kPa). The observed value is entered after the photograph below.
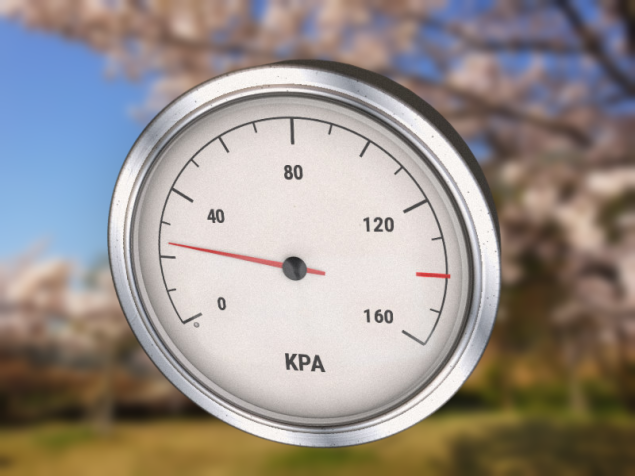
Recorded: 25 (kPa)
